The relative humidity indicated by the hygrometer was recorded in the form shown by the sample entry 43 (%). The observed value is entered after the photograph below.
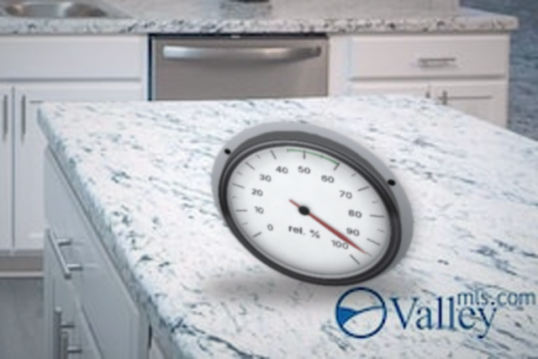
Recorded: 95 (%)
